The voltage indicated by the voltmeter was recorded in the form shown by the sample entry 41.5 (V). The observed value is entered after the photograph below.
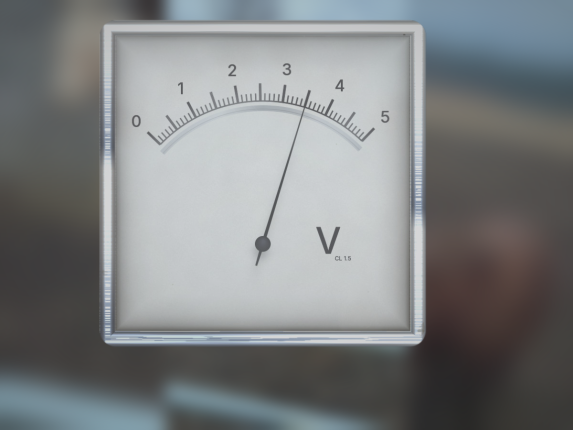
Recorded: 3.5 (V)
